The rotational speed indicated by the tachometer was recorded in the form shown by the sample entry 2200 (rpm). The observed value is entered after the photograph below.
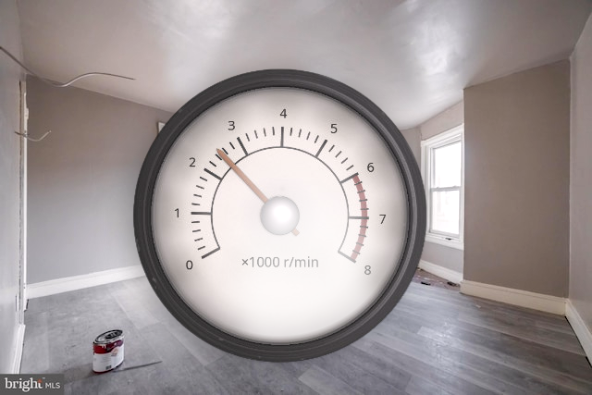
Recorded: 2500 (rpm)
